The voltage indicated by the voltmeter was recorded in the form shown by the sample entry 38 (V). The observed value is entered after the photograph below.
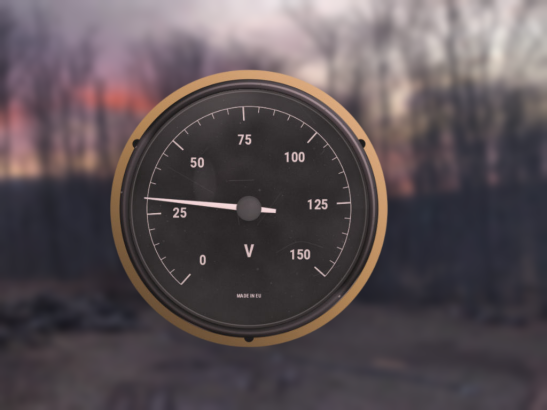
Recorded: 30 (V)
